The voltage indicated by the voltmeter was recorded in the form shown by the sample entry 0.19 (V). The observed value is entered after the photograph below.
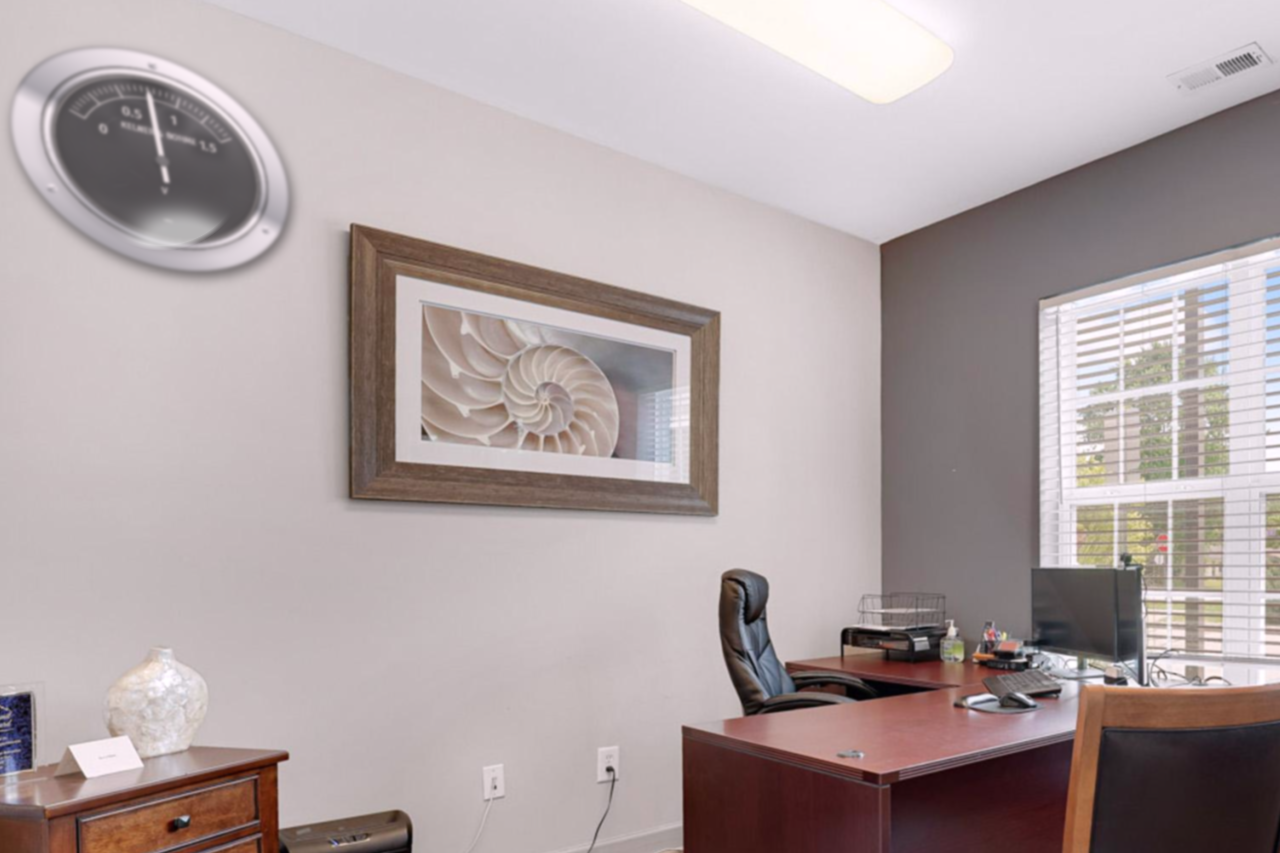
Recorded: 0.75 (V)
